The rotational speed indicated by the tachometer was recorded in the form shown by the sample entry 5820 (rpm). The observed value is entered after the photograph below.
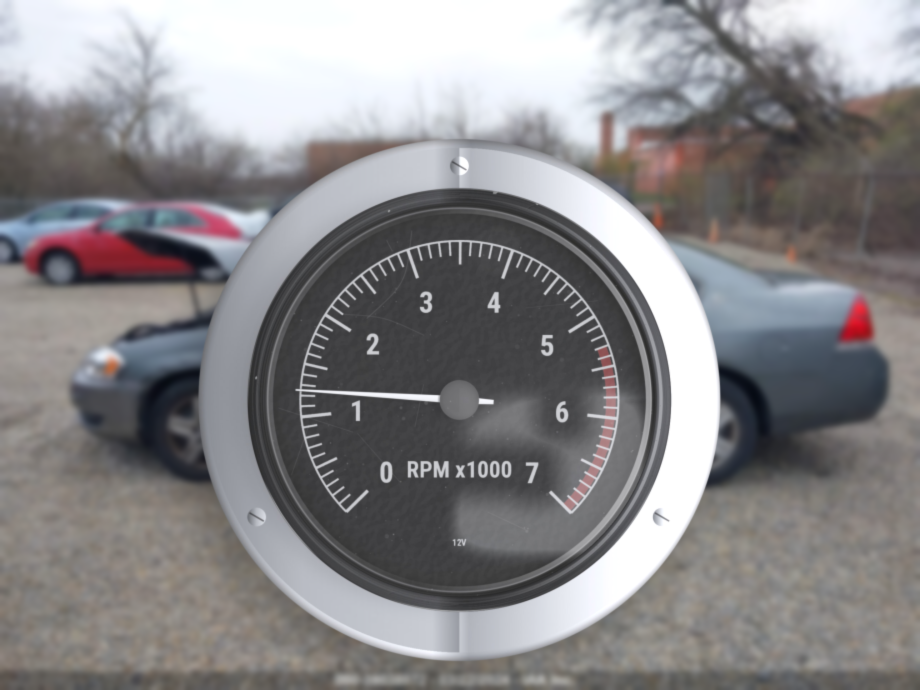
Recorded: 1250 (rpm)
